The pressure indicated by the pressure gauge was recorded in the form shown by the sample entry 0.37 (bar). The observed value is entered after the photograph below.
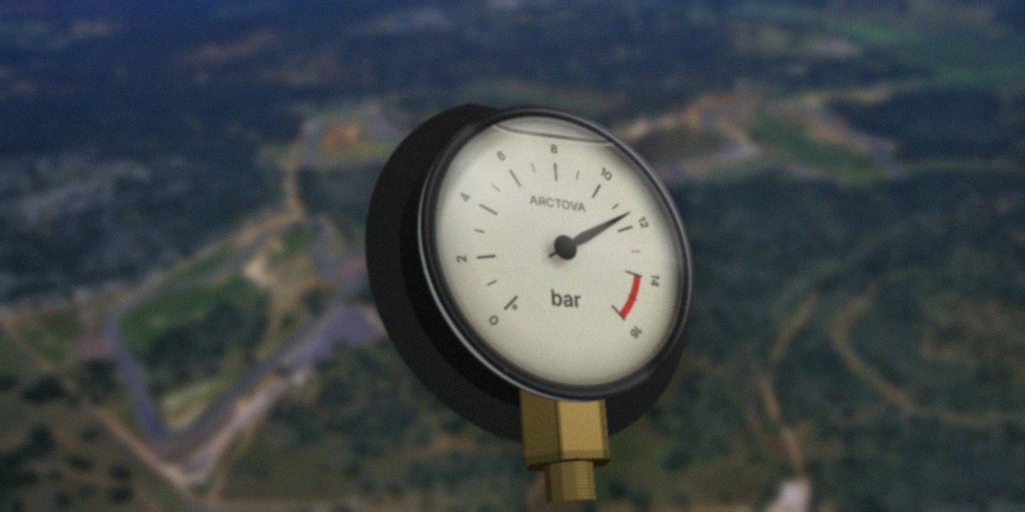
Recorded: 11.5 (bar)
